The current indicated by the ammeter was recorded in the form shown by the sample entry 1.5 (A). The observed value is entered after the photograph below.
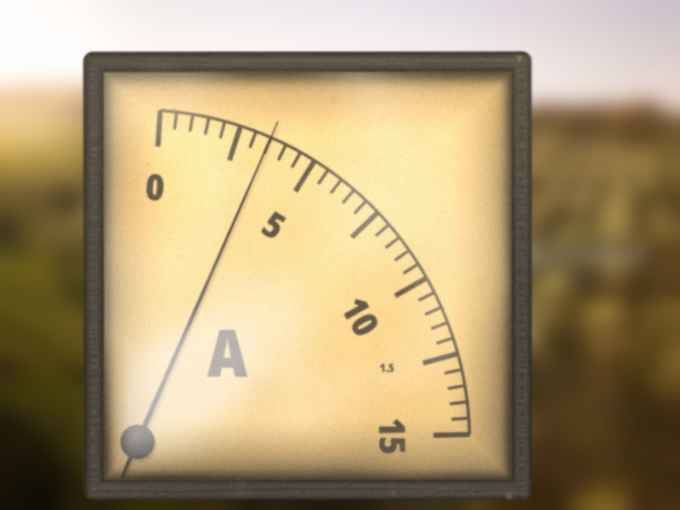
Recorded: 3.5 (A)
